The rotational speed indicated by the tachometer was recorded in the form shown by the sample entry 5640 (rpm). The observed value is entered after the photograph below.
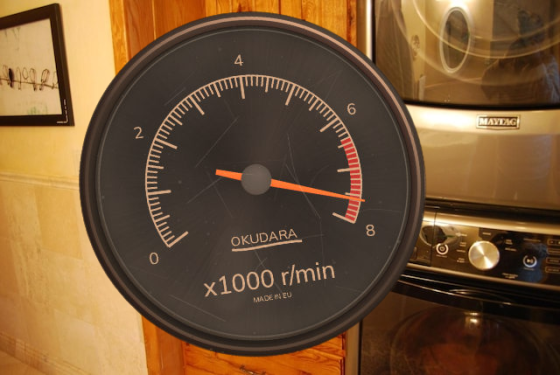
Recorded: 7600 (rpm)
